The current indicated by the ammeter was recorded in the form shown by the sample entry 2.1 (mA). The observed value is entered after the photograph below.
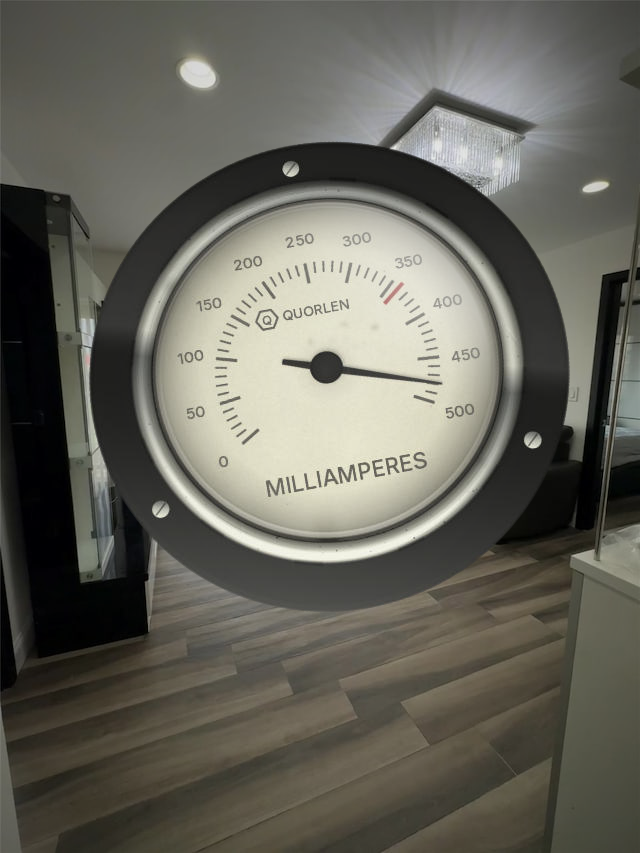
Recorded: 480 (mA)
